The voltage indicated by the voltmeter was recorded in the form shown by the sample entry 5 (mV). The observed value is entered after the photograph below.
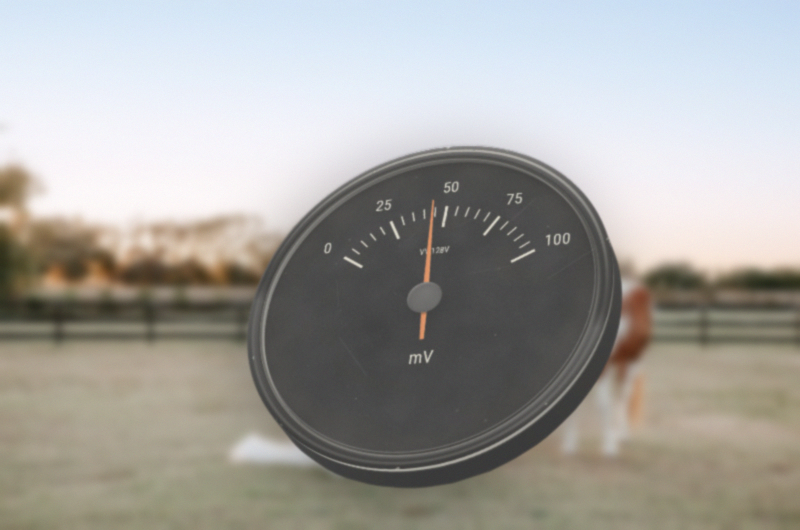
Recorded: 45 (mV)
